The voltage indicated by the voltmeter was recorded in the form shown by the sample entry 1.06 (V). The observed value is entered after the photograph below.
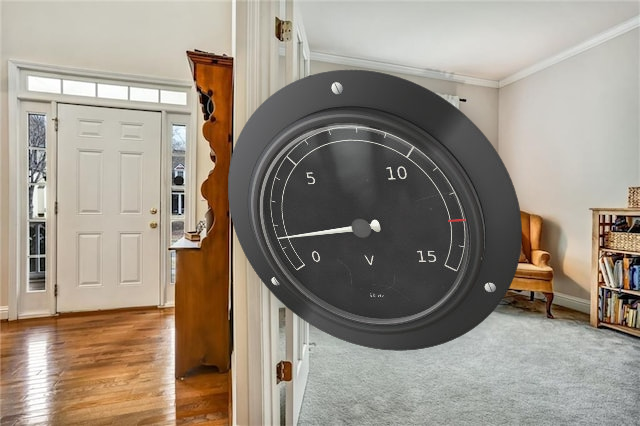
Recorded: 1.5 (V)
